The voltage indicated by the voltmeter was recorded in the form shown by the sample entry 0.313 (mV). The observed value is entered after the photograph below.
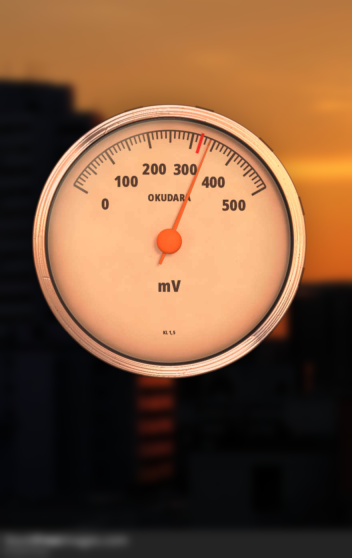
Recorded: 340 (mV)
